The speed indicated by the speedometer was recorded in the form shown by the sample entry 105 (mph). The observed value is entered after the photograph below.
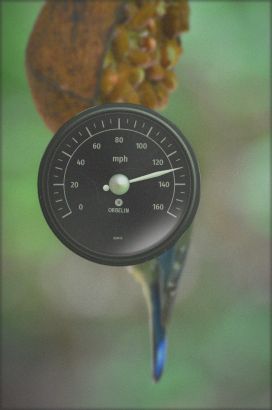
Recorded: 130 (mph)
